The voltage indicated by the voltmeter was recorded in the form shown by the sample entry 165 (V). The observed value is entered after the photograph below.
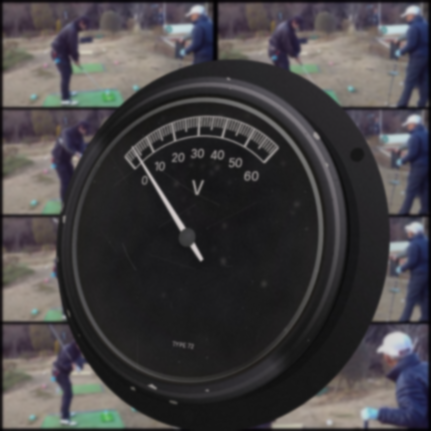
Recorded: 5 (V)
